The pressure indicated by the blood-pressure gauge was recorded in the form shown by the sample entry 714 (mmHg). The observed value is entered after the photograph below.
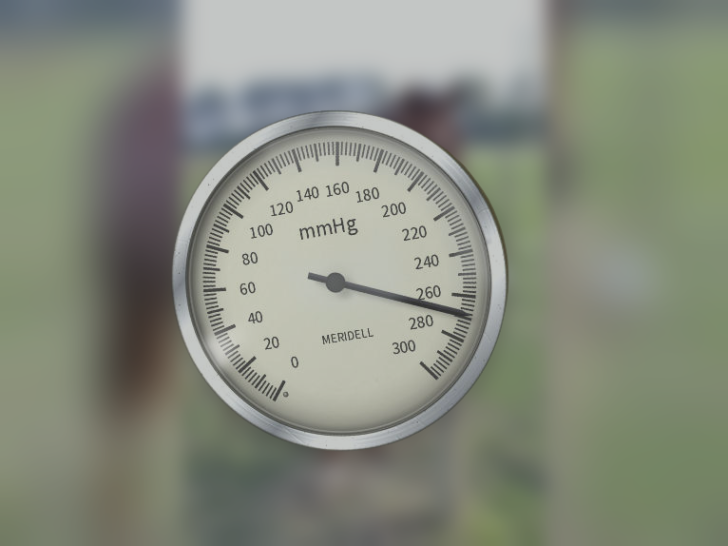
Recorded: 268 (mmHg)
